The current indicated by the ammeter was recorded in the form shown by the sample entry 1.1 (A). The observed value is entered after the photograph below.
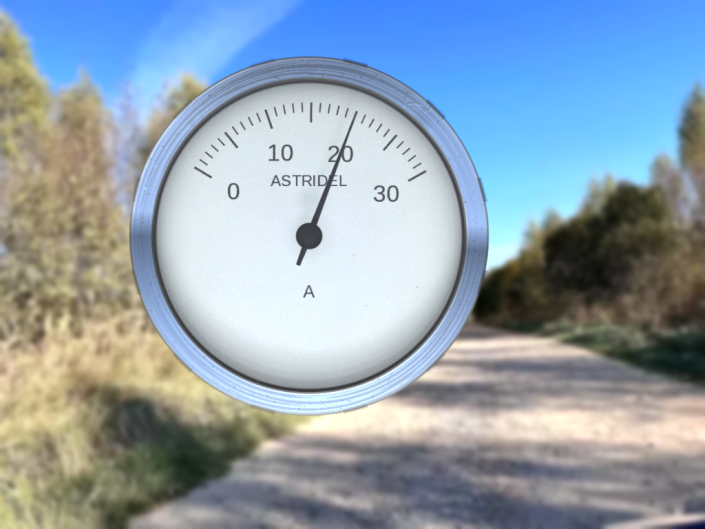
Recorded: 20 (A)
